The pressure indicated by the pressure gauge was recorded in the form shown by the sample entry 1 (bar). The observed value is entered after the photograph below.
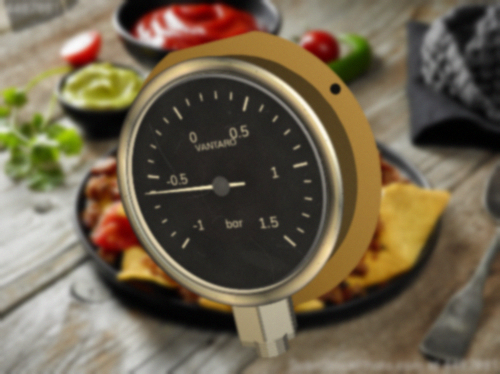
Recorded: -0.6 (bar)
